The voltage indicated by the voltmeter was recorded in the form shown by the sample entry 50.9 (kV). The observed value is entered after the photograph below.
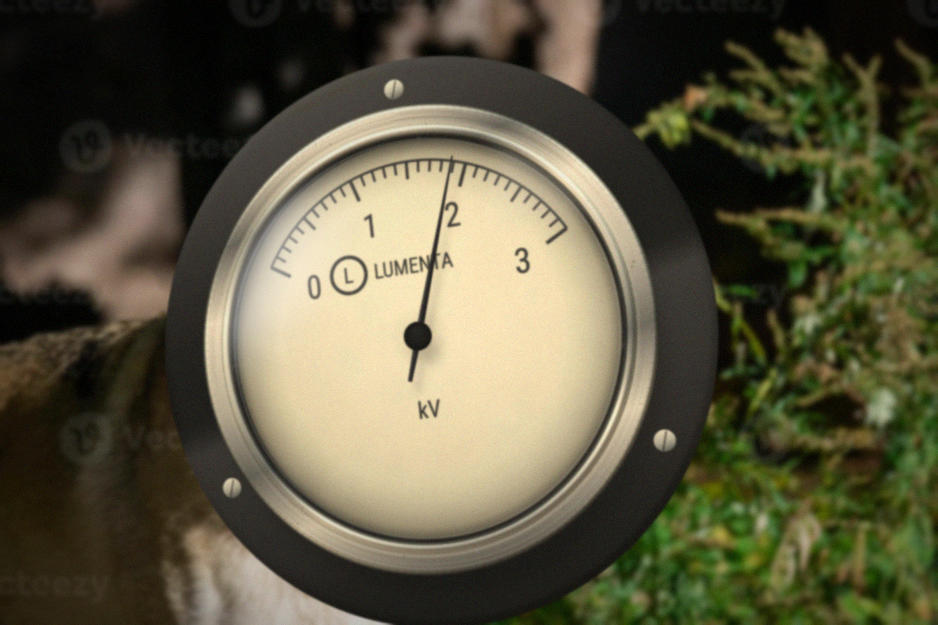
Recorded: 1.9 (kV)
